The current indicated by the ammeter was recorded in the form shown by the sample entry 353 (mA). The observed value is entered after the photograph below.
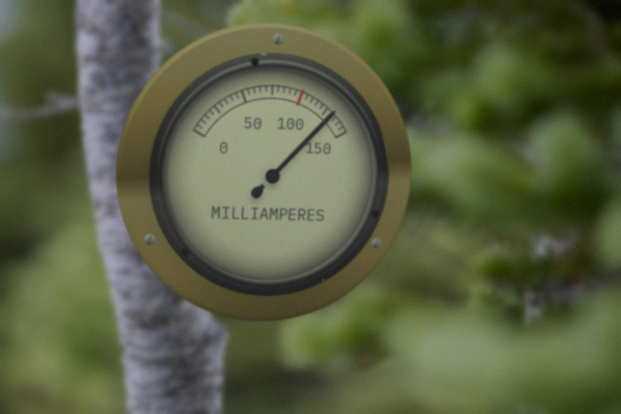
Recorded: 130 (mA)
